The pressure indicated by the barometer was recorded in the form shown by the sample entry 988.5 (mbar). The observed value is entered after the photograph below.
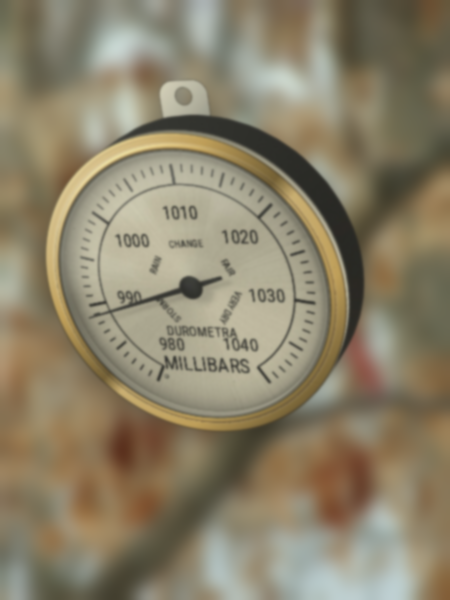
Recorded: 989 (mbar)
